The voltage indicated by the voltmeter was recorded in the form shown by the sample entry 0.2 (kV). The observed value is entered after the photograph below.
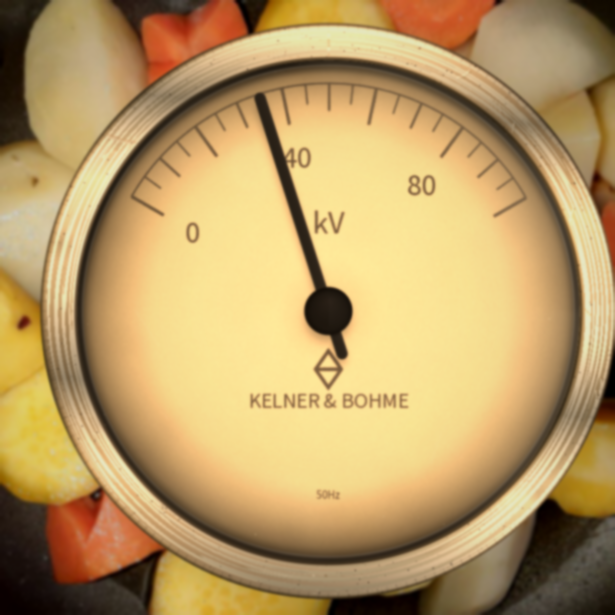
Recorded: 35 (kV)
